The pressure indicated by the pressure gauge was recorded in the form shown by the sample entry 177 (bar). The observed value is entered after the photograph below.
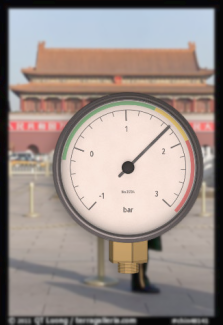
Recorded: 1.7 (bar)
